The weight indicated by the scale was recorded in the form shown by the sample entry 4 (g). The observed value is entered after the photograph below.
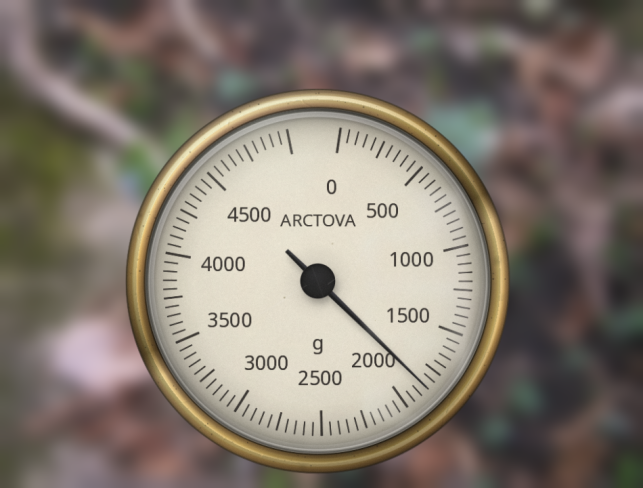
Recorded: 1850 (g)
